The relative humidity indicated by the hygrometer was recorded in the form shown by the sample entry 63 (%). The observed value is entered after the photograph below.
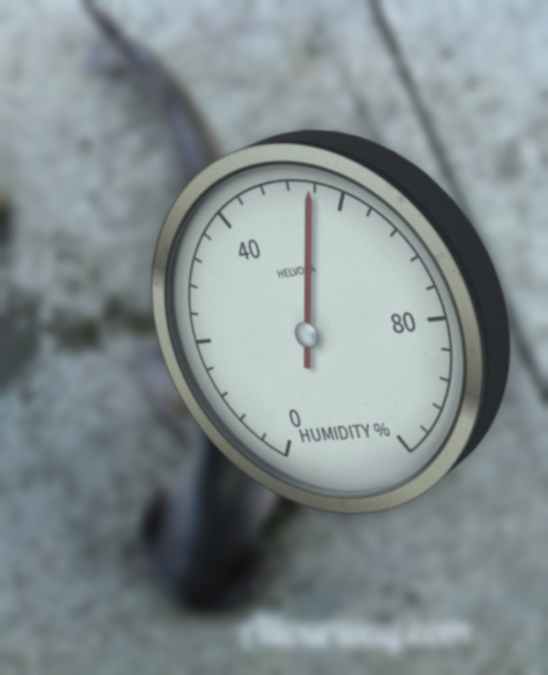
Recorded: 56 (%)
